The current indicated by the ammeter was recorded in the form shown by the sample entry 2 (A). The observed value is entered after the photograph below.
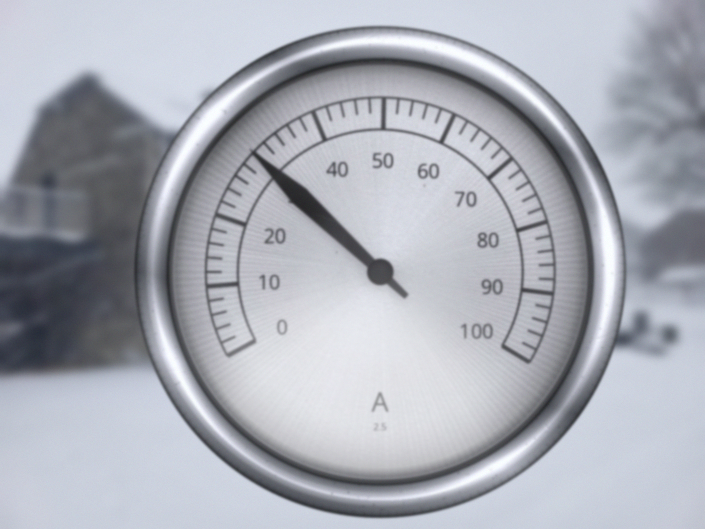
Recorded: 30 (A)
